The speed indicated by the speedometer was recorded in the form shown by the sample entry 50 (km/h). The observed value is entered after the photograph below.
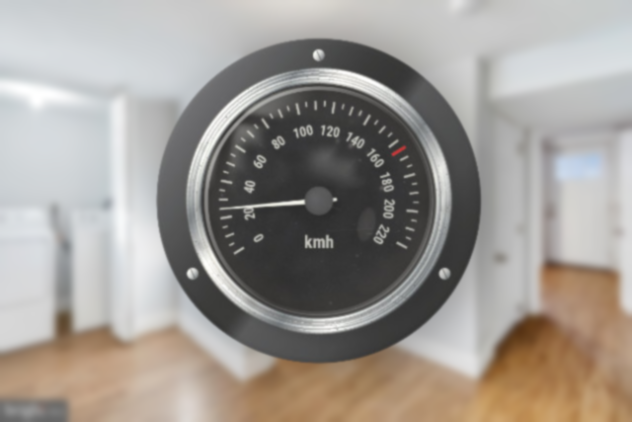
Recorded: 25 (km/h)
